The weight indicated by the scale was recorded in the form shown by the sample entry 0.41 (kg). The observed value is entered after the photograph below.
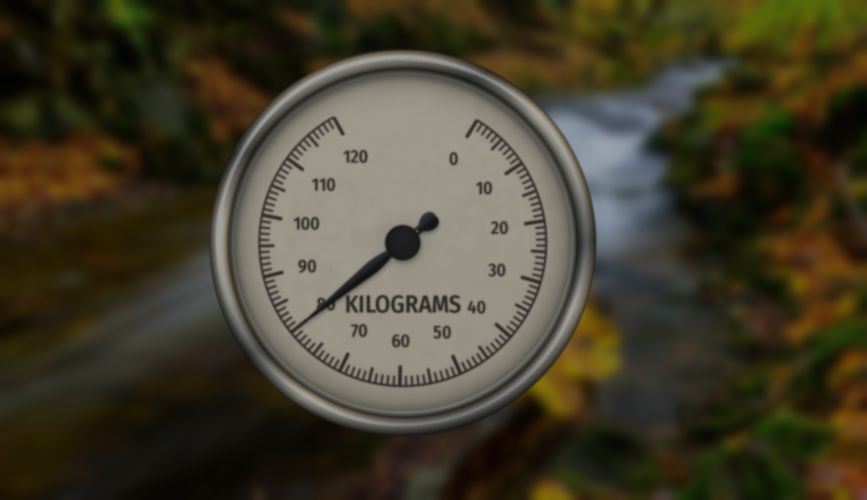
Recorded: 80 (kg)
